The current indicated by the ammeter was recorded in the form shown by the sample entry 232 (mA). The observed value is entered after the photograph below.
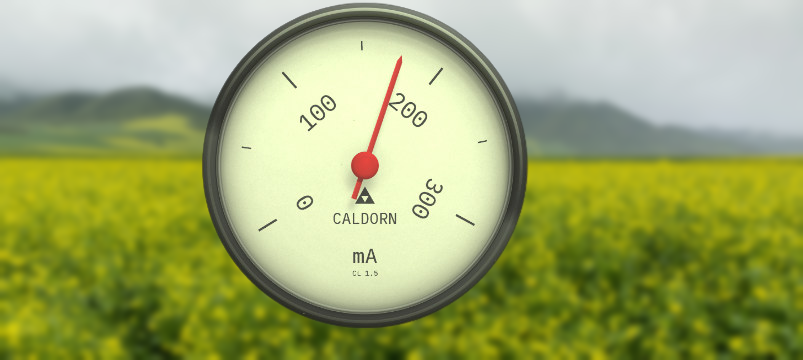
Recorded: 175 (mA)
